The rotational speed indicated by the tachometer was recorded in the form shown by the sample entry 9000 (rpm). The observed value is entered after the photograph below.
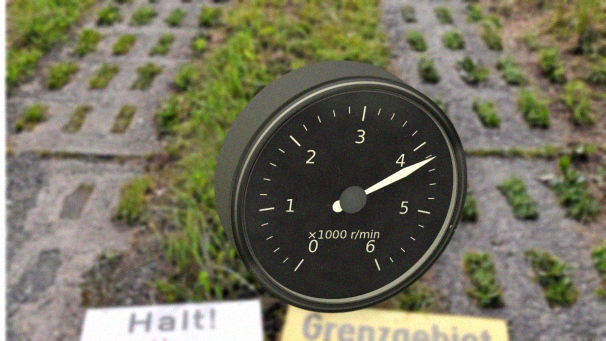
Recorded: 4200 (rpm)
